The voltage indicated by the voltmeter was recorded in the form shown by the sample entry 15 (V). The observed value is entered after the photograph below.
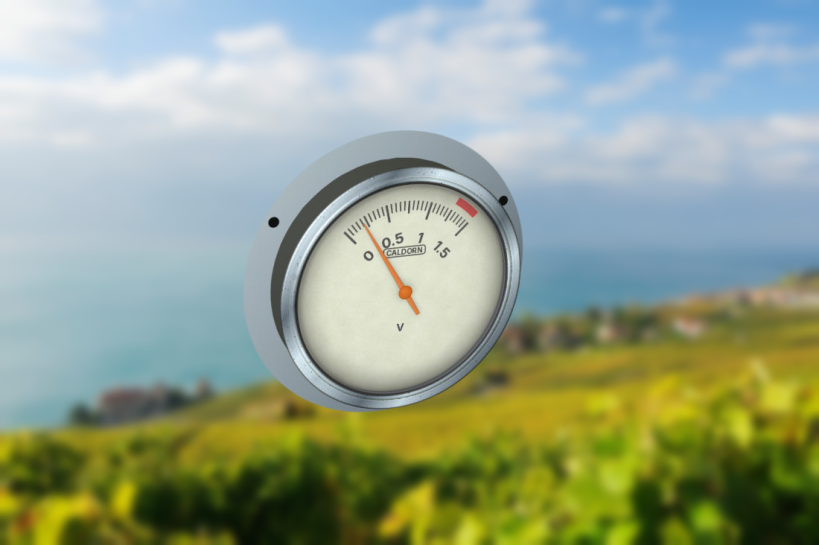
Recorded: 0.2 (V)
